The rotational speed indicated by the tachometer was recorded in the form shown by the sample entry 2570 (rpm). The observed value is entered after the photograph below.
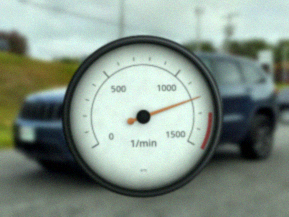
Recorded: 1200 (rpm)
